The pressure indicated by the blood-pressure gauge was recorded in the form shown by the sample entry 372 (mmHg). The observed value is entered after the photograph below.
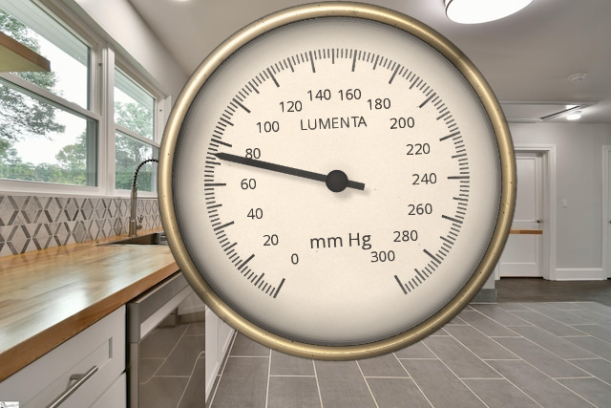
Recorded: 74 (mmHg)
